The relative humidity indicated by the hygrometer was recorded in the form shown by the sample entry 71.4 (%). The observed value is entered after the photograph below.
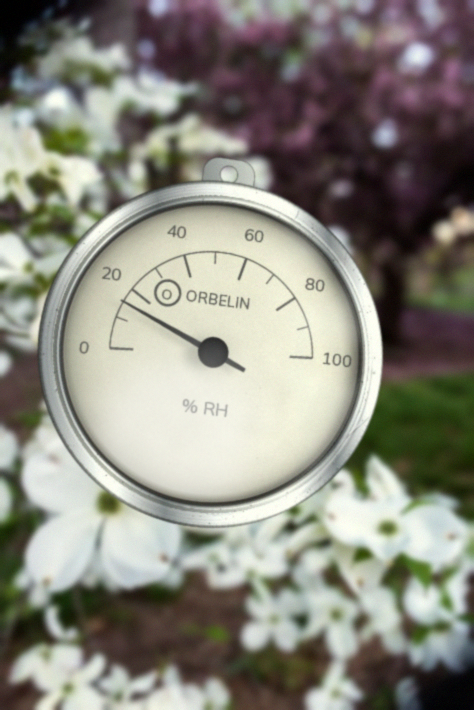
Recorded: 15 (%)
